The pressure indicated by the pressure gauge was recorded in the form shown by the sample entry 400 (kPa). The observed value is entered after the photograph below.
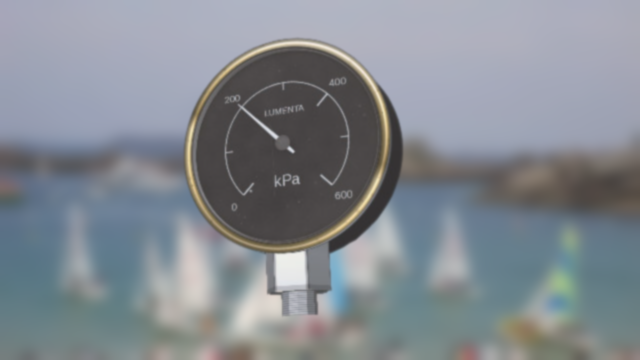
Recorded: 200 (kPa)
